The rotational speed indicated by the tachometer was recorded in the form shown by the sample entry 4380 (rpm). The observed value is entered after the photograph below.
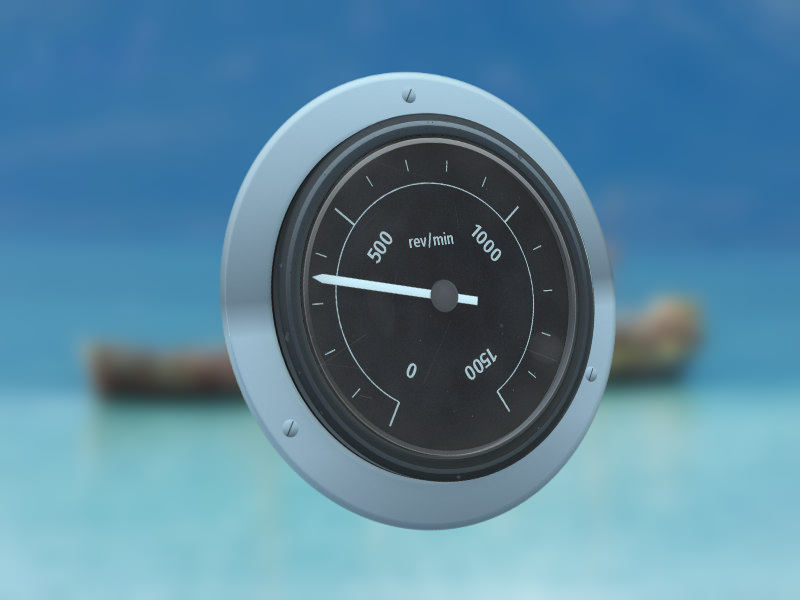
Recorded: 350 (rpm)
